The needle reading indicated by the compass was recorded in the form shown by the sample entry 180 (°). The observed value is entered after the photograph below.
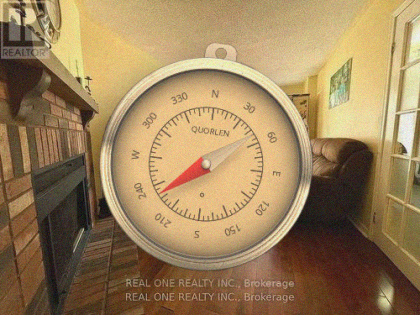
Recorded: 230 (°)
